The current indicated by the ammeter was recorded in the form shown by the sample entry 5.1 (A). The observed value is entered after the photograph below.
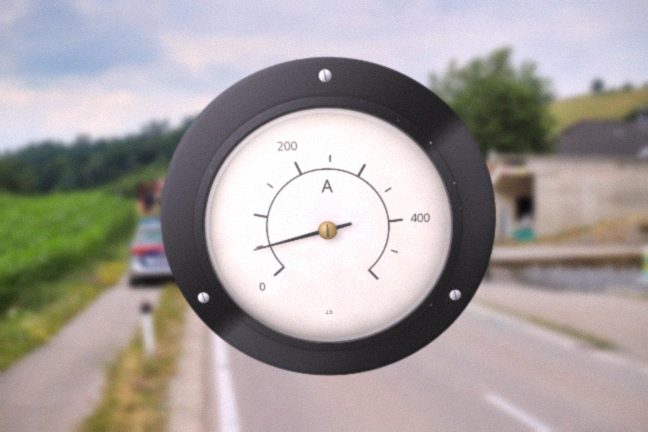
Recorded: 50 (A)
